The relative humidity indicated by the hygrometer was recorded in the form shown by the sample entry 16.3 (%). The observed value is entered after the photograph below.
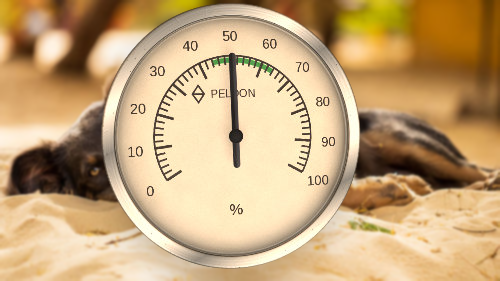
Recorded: 50 (%)
